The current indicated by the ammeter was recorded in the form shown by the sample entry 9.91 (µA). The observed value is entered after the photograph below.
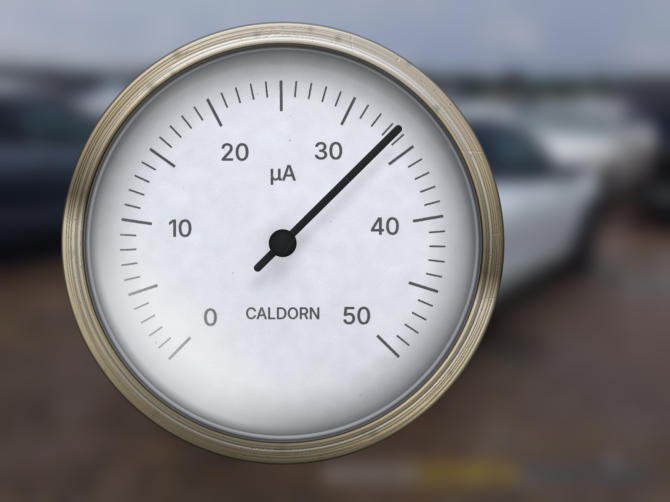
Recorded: 33.5 (µA)
